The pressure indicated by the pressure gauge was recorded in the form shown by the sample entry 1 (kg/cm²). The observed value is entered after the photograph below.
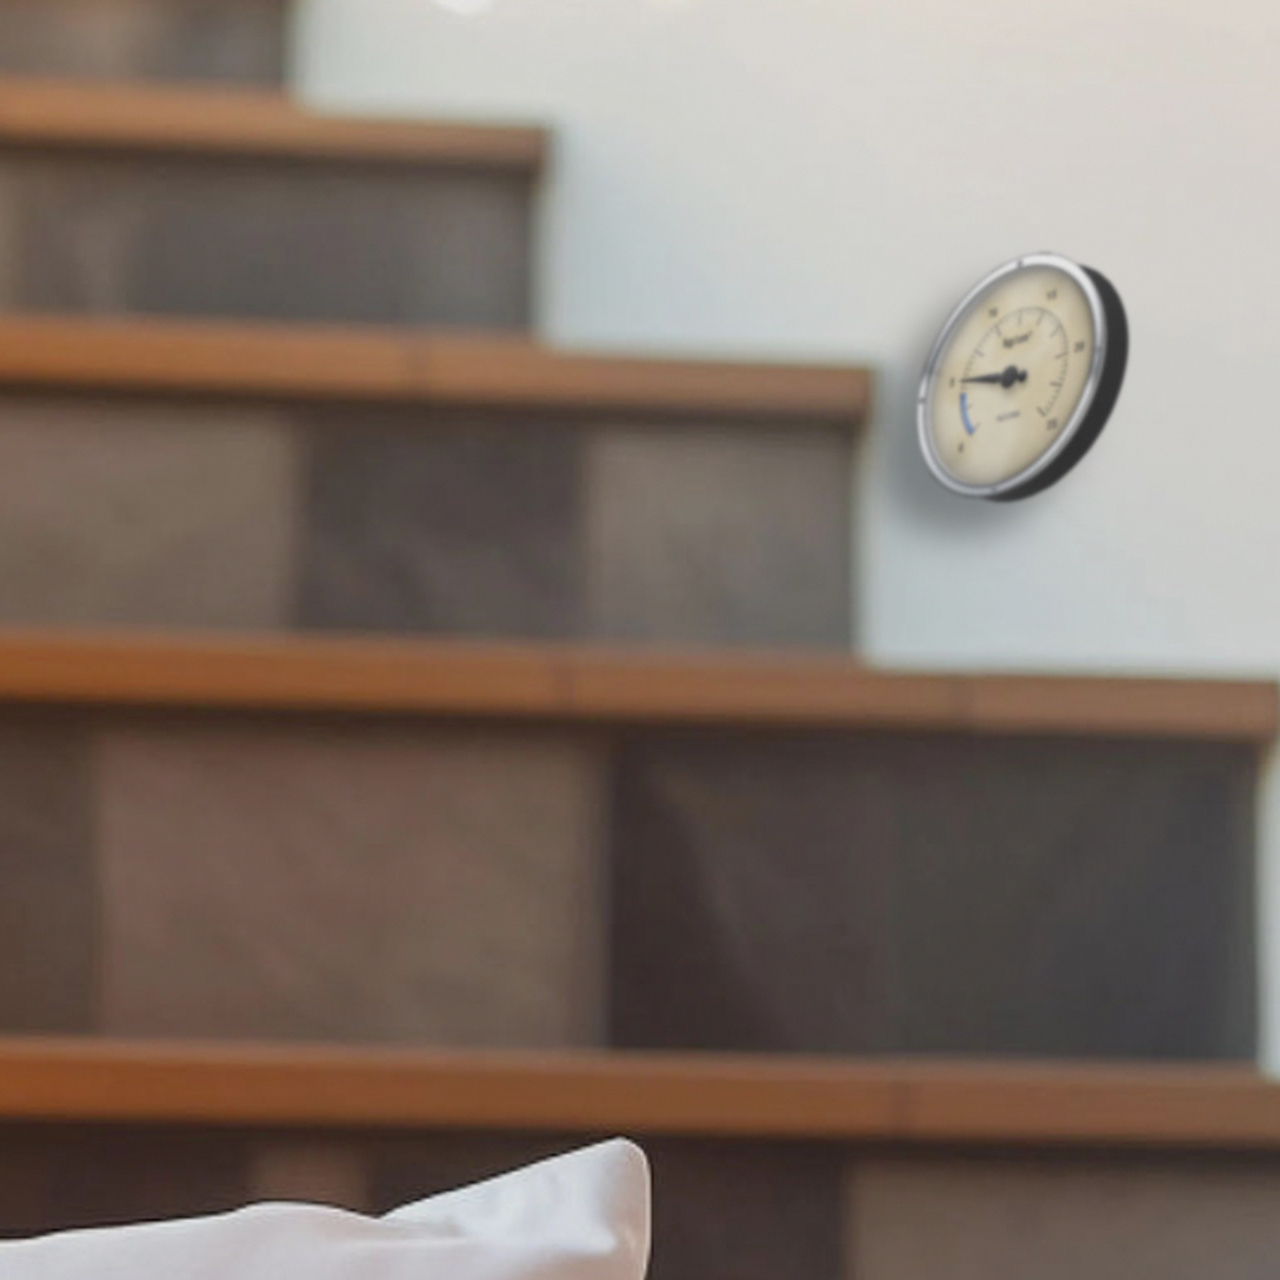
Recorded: 5 (kg/cm²)
